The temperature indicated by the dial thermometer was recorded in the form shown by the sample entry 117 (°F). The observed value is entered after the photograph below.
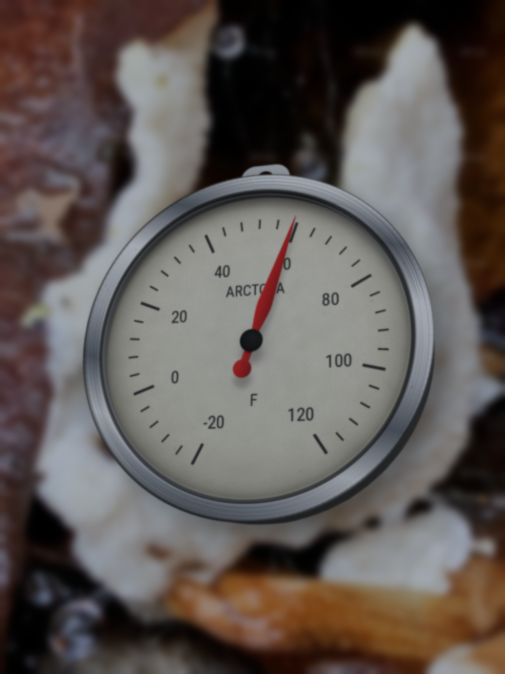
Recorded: 60 (°F)
